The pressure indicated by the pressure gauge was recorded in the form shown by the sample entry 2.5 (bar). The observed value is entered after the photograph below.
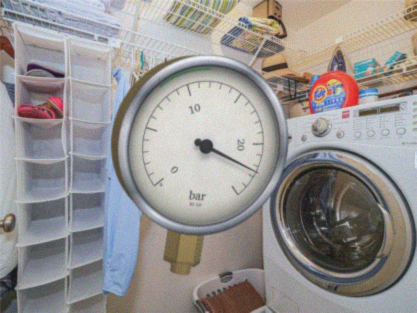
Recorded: 22.5 (bar)
